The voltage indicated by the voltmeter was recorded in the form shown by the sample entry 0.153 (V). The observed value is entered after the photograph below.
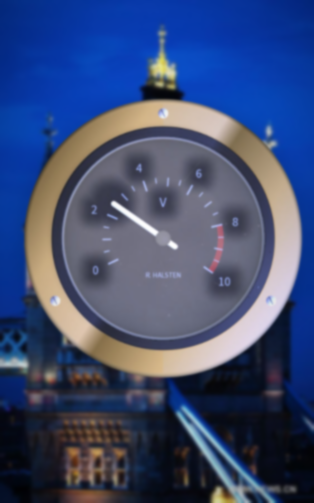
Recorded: 2.5 (V)
